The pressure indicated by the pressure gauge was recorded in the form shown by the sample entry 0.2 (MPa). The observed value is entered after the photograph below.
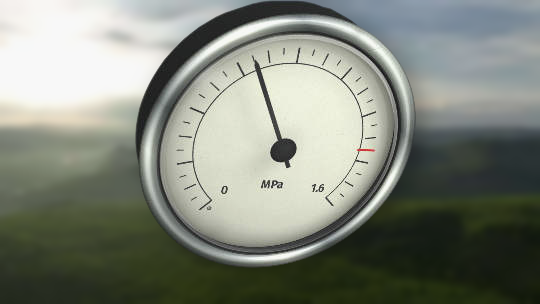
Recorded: 0.65 (MPa)
